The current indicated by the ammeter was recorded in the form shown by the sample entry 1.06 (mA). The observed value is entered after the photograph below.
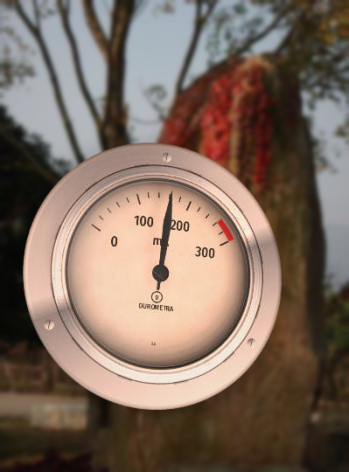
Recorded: 160 (mA)
